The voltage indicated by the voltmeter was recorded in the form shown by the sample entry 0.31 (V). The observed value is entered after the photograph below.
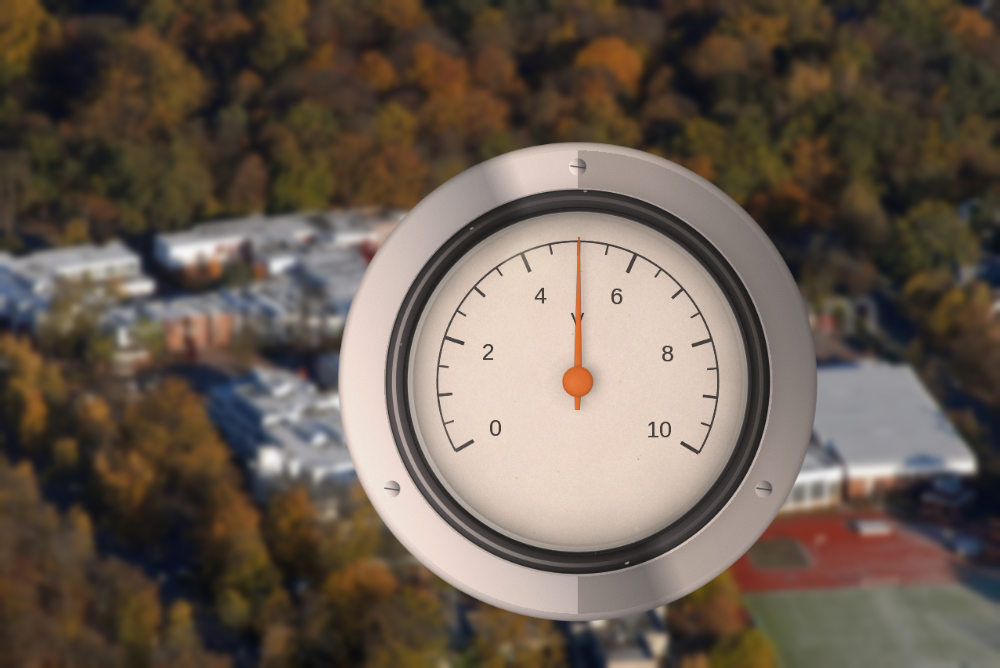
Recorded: 5 (V)
